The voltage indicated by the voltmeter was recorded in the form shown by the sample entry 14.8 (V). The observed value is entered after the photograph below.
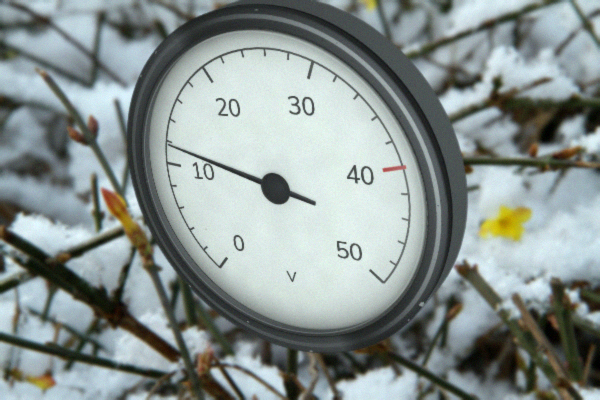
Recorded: 12 (V)
